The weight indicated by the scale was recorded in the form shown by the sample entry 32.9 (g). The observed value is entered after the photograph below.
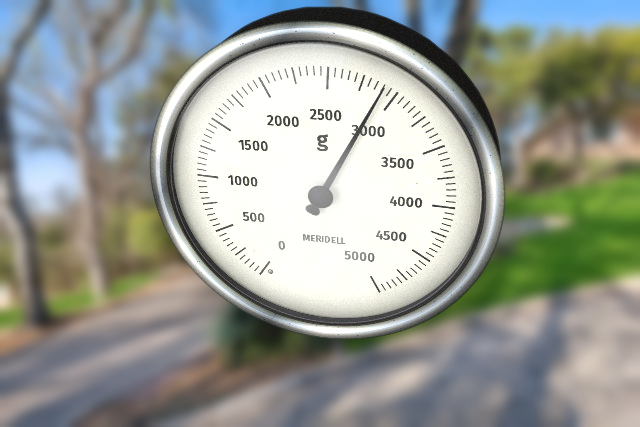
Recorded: 2900 (g)
